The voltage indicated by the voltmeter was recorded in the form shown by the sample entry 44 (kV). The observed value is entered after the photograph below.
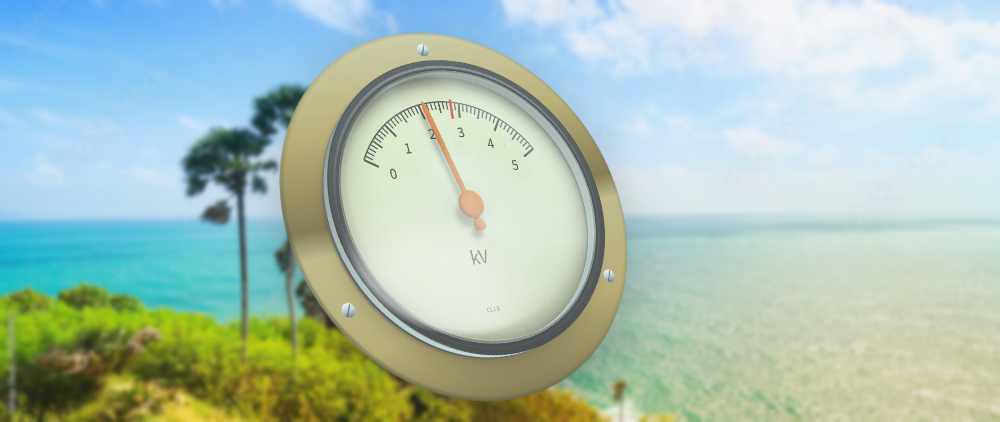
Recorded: 2 (kV)
